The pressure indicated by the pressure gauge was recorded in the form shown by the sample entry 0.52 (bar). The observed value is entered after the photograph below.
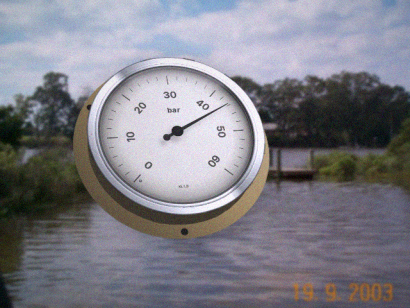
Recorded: 44 (bar)
